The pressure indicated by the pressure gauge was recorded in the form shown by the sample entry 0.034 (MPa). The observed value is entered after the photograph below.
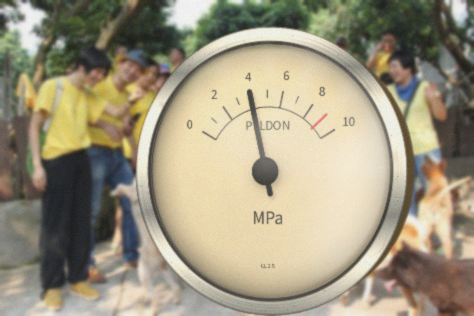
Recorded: 4 (MPa)
